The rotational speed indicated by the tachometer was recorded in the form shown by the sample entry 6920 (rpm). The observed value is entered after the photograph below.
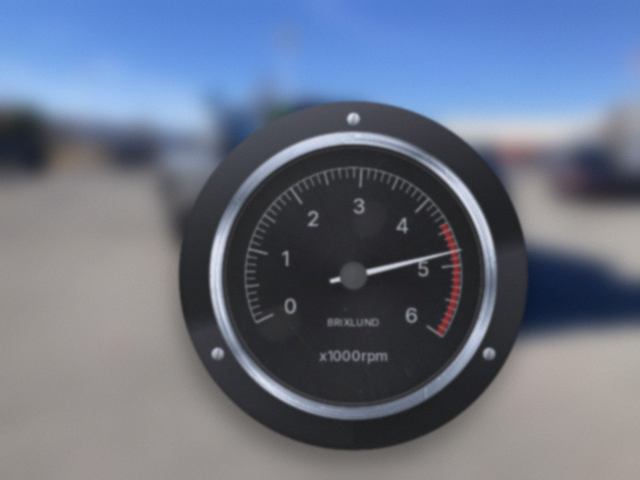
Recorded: 4800 (rpm)
